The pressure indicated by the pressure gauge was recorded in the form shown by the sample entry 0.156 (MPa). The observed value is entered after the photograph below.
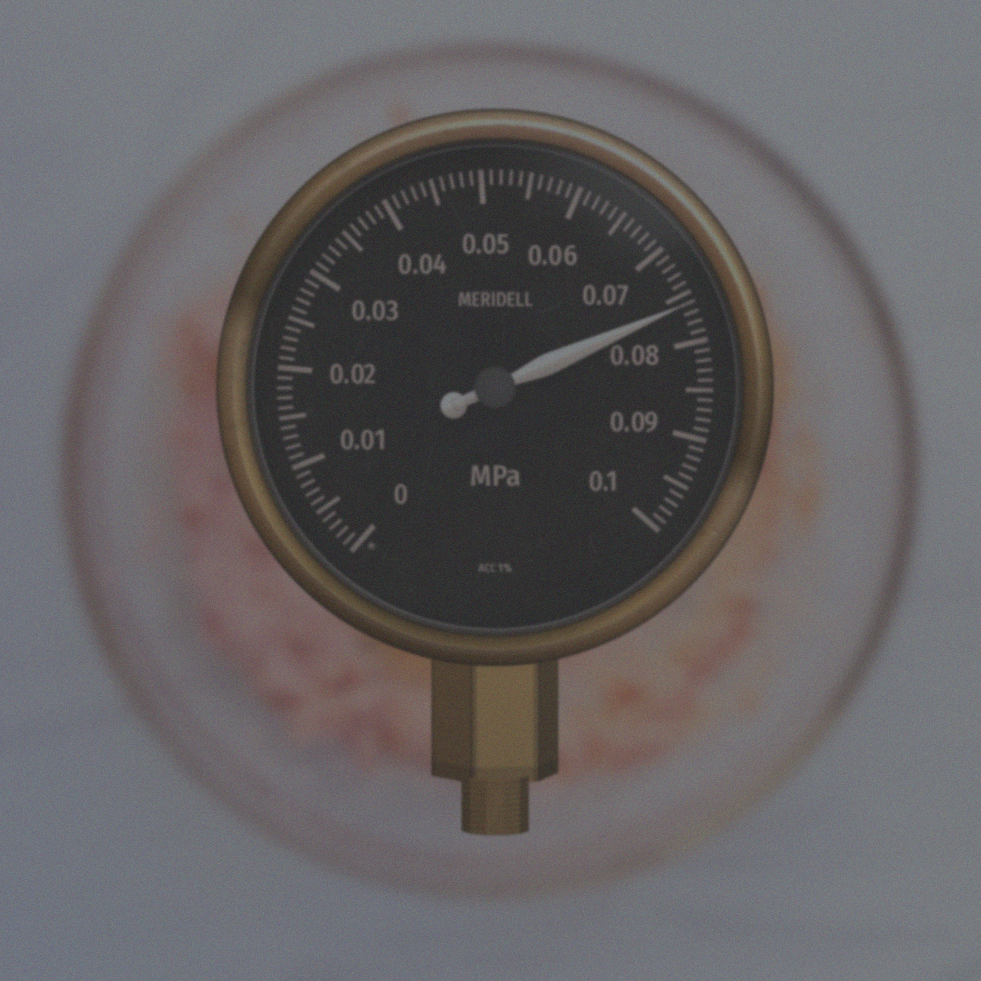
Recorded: 0.076 (MPa)
